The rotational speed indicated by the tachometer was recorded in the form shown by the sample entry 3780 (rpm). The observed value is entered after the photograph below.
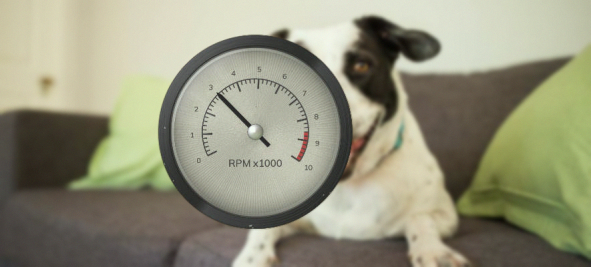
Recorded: 3000 (rpm)
